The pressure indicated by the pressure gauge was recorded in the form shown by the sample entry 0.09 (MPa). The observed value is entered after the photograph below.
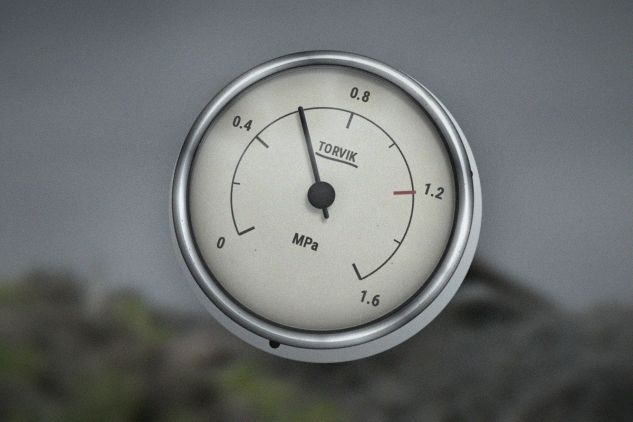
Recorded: 0.6 (MPa)
